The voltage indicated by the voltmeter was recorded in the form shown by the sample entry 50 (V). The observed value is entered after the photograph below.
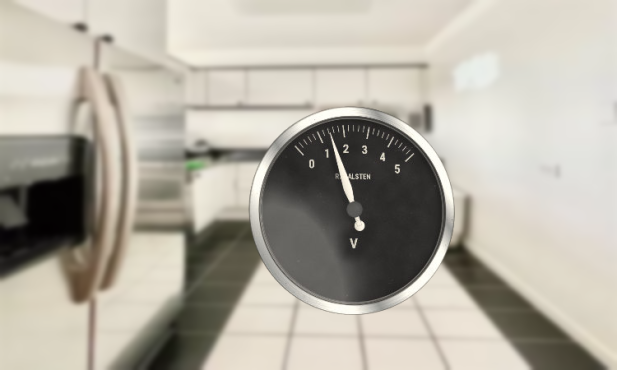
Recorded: 1.4 (V)
